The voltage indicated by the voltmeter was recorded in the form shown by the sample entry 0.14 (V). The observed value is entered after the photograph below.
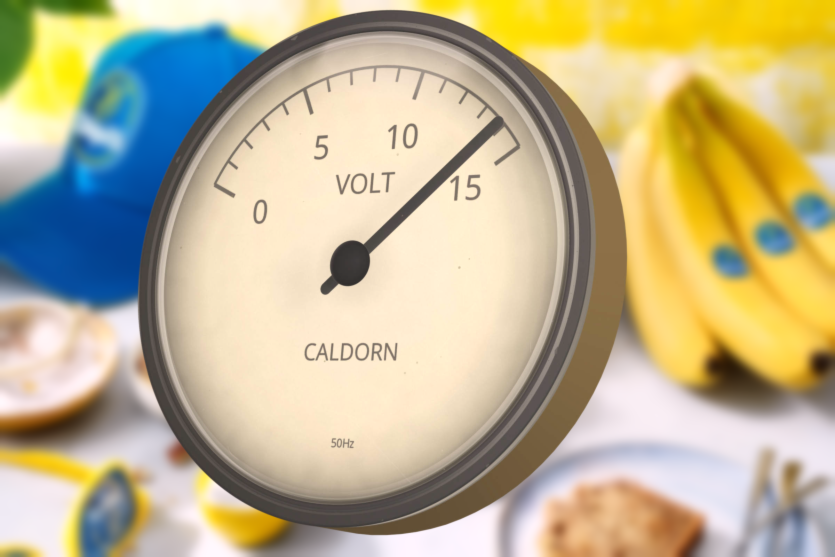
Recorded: 14 (V)
